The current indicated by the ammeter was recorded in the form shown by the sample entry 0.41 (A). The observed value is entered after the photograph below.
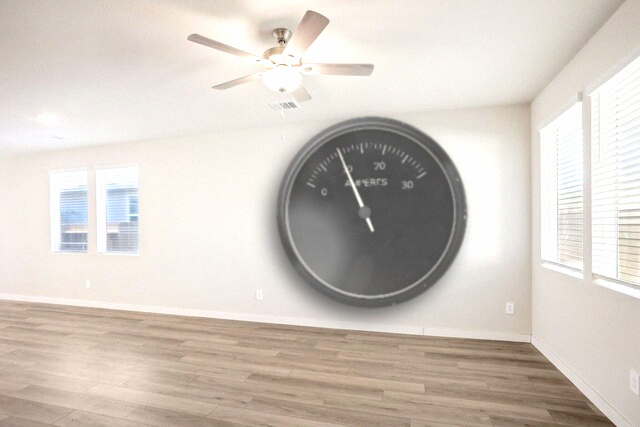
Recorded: 10 (A)
